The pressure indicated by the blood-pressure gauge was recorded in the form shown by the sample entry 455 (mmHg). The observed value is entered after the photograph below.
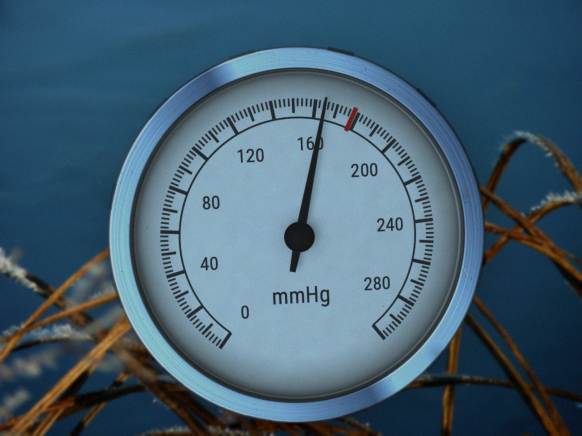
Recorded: 164 (mmHg)
